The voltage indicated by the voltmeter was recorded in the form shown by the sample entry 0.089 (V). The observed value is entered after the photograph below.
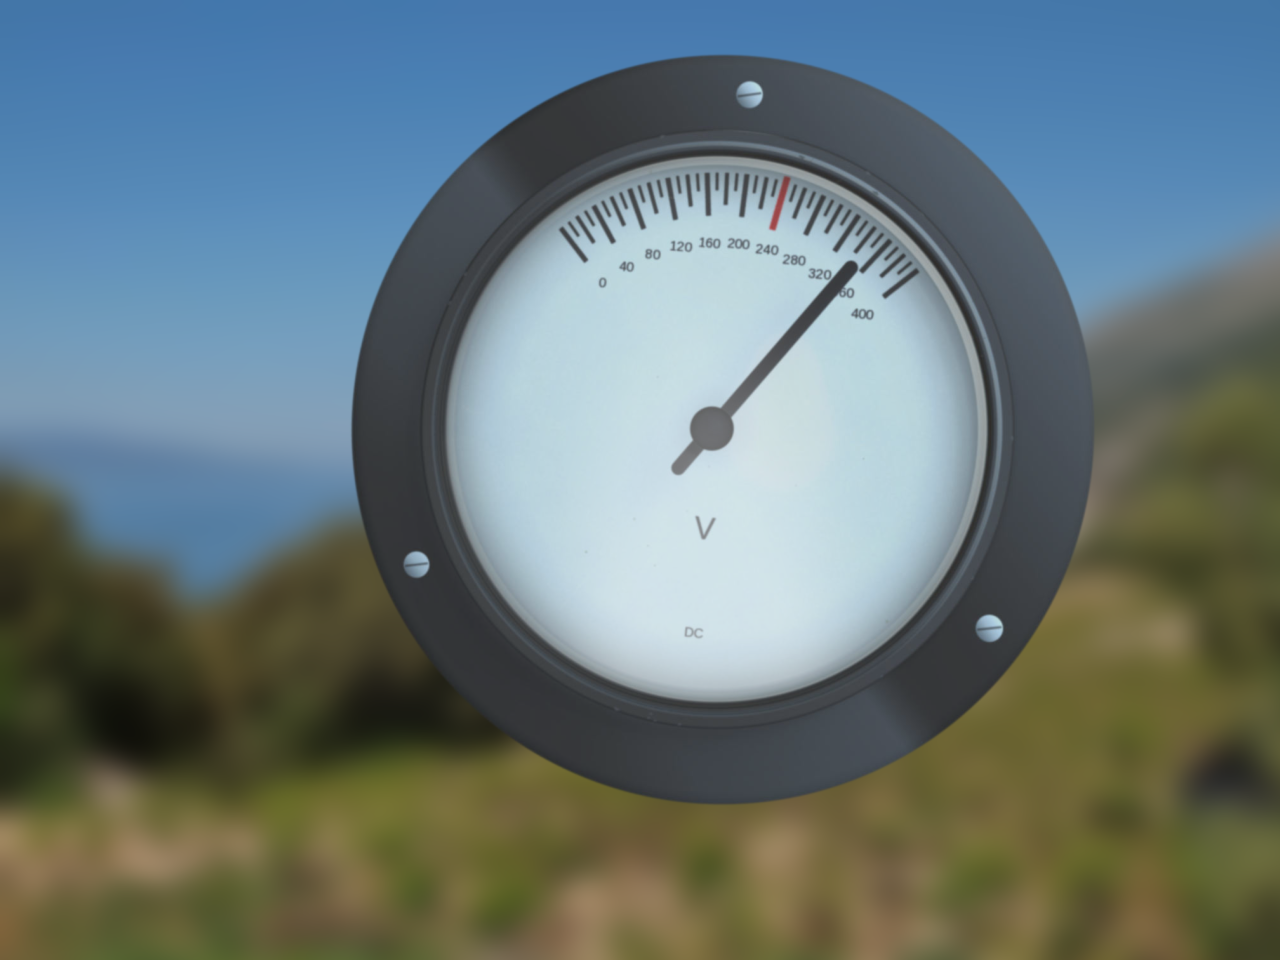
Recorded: 350 (V)
